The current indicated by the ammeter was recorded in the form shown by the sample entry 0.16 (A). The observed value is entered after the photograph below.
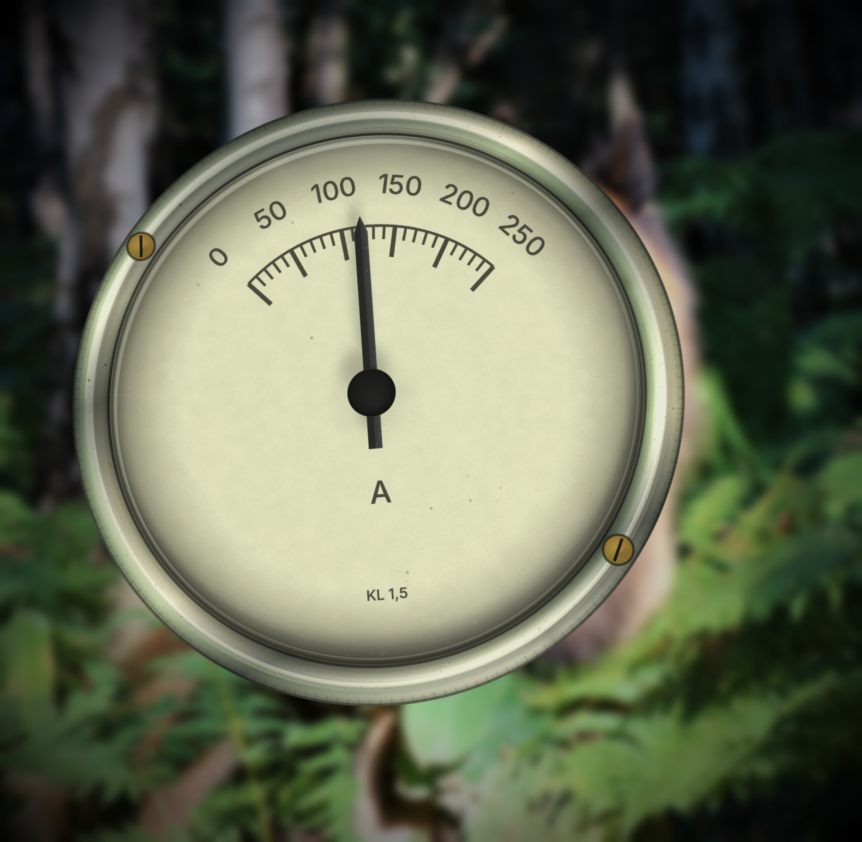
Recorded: 120 (A)
